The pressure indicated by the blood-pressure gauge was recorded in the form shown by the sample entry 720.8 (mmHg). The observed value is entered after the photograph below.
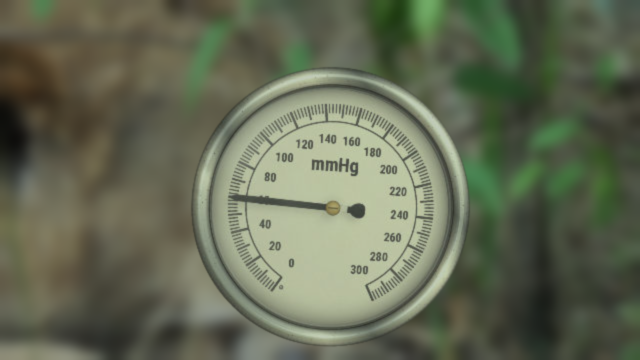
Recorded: 60 (mmHg)
